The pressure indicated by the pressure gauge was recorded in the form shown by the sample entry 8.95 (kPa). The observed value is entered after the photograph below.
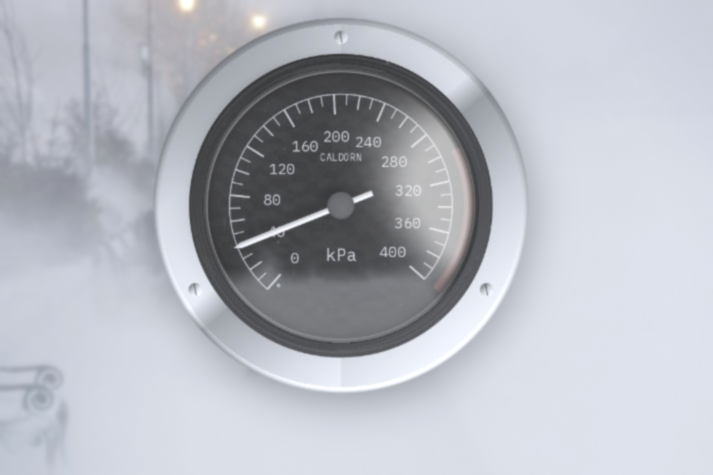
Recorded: 40 (kPa)
